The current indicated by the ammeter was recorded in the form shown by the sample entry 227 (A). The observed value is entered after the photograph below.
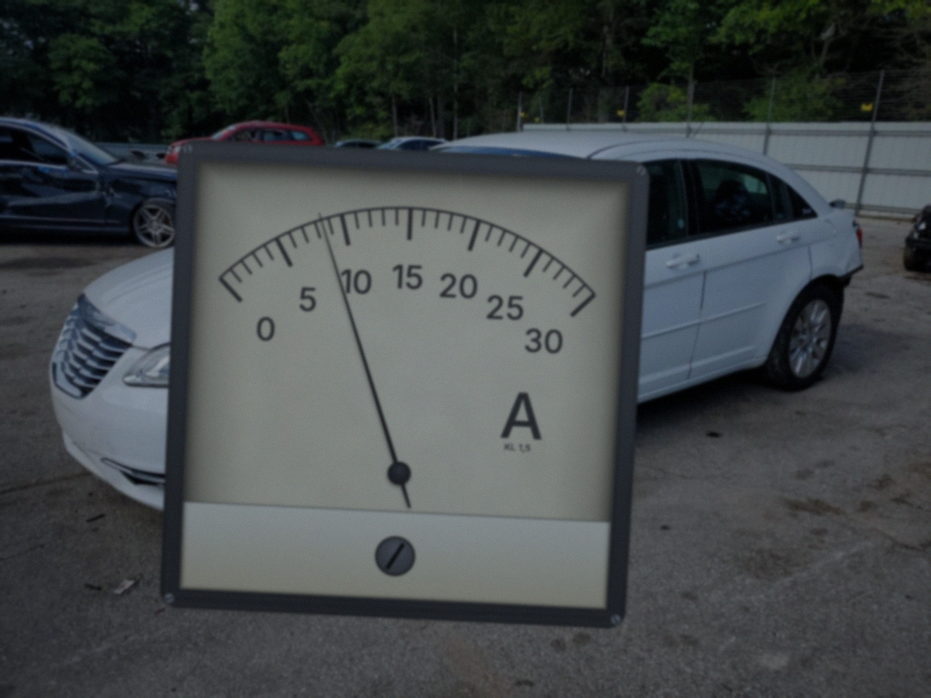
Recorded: 8.5 (A)
